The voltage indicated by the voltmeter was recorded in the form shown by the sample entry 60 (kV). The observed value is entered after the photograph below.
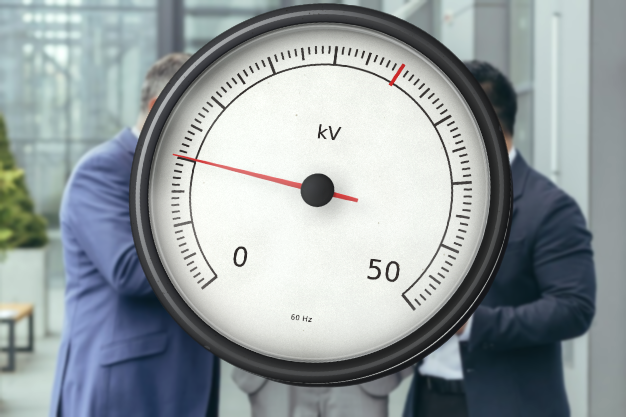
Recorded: 10 (kV)
